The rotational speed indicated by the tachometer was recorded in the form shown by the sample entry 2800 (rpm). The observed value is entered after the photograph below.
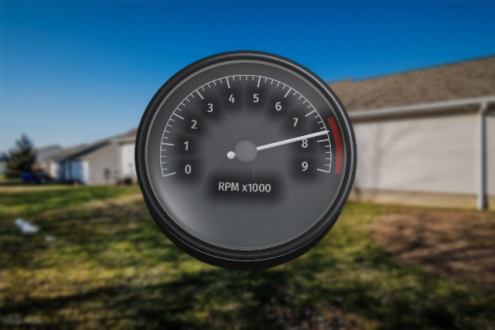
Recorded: 7800 (rpm)
